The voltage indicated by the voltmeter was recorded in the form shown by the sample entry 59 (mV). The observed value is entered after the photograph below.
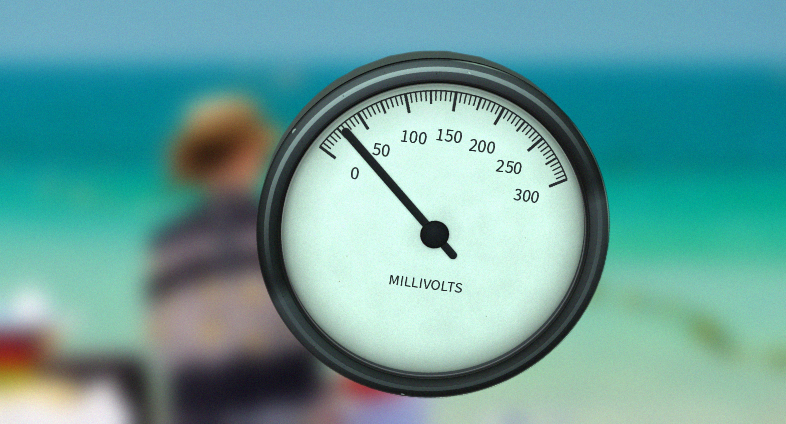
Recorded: 30 (mV)
